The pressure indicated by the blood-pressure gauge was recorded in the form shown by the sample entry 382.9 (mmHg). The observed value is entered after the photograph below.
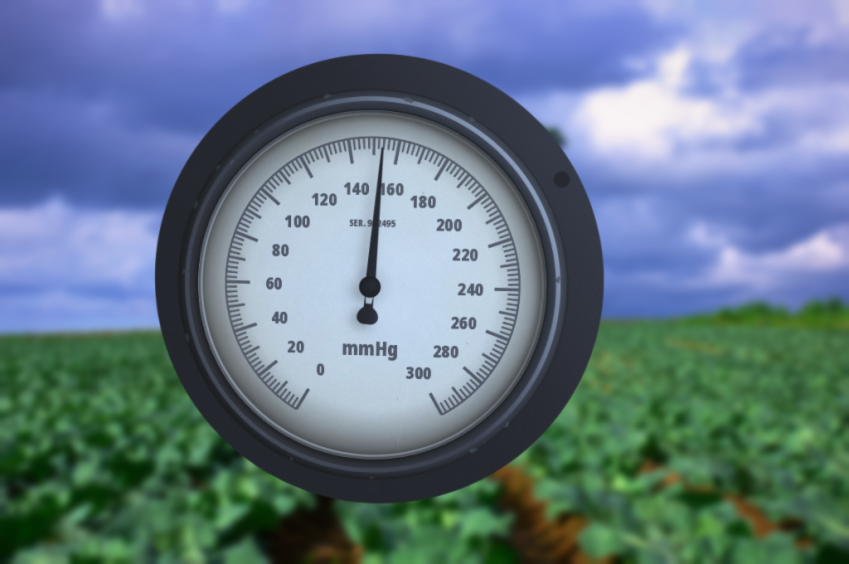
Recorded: 154 (mmHg)
